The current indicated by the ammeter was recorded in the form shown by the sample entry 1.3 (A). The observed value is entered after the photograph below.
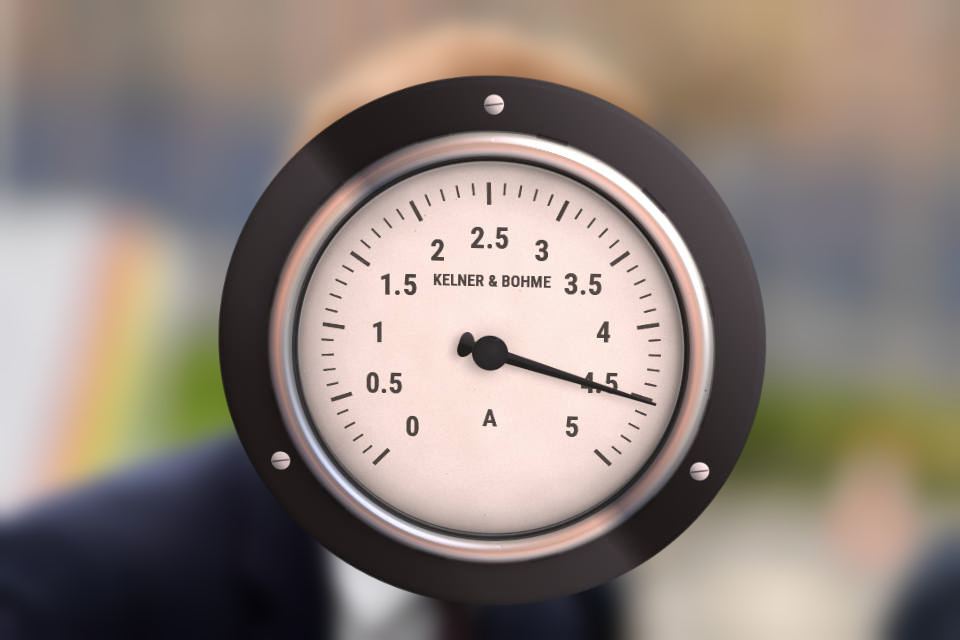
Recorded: 4.5 (A)
